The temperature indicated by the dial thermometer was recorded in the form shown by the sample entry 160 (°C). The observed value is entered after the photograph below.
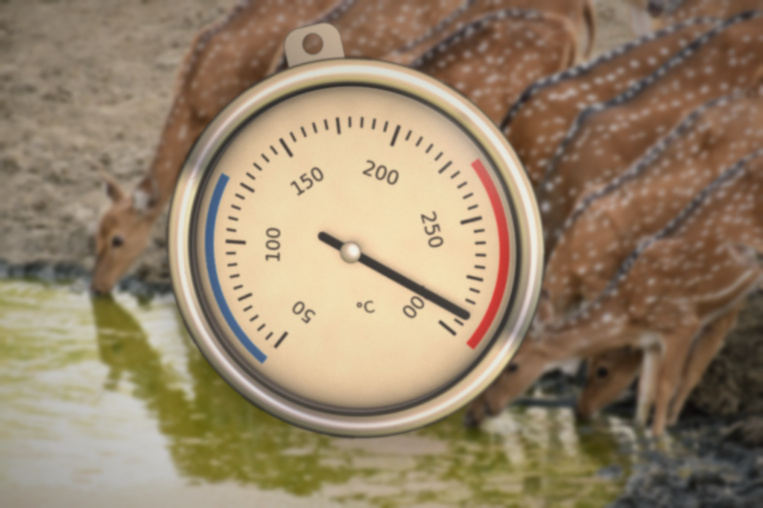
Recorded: 290 (°C)
